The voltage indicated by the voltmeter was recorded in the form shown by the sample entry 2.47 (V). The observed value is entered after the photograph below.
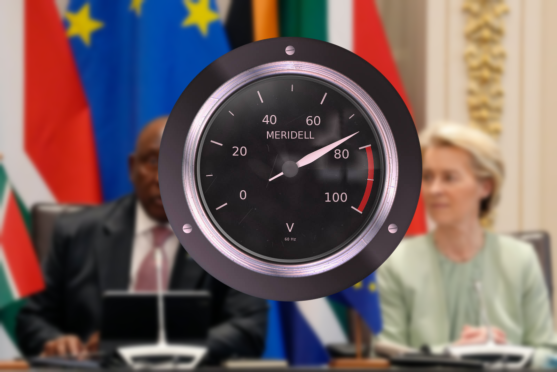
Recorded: 75 (V)
